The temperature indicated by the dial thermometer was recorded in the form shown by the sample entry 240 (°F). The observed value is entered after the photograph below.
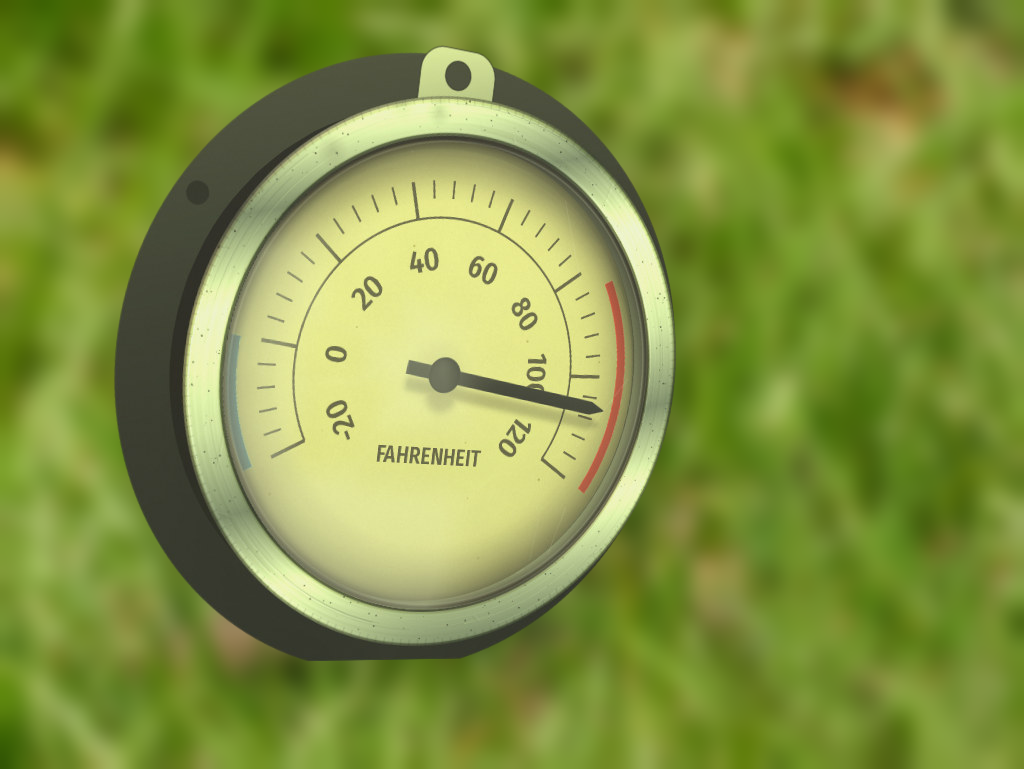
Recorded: 106 (°F)
